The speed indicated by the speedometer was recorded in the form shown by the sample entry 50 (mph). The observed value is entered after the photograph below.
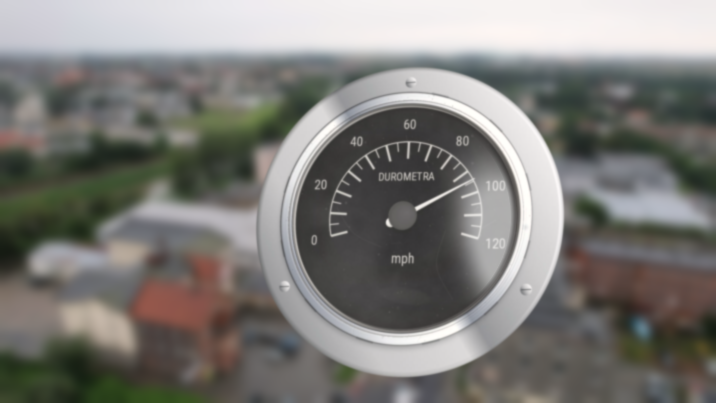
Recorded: 95 (mph)
